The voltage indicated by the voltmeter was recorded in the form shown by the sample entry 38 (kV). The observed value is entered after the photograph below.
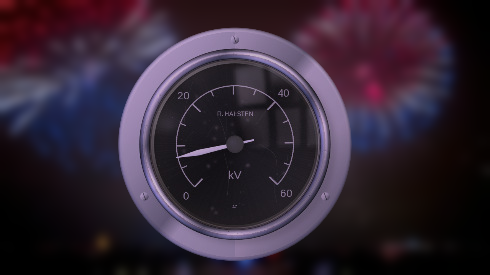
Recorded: 7.5 (kV)
